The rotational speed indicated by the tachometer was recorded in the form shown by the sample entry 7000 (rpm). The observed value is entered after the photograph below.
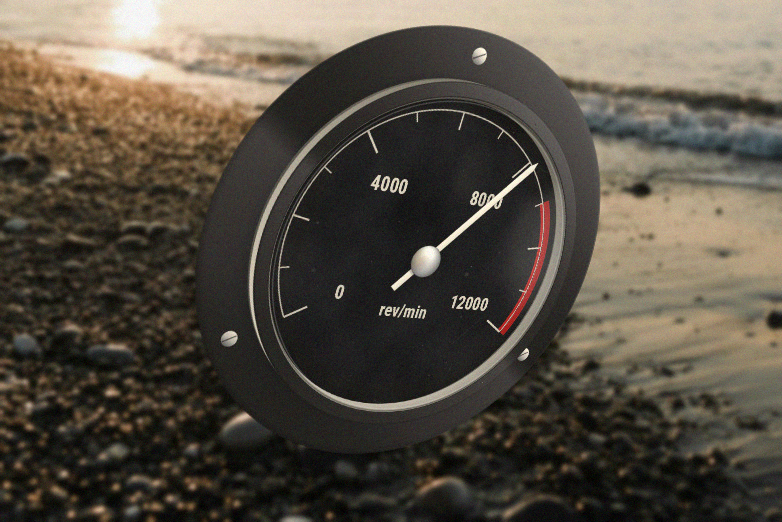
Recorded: 8000 (rpm)
